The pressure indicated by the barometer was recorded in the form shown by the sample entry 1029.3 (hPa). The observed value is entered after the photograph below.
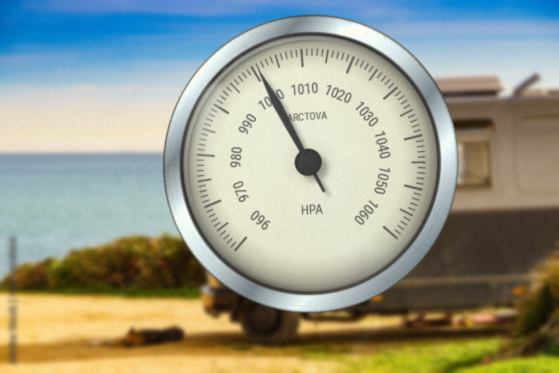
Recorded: 1001 (hPa)
